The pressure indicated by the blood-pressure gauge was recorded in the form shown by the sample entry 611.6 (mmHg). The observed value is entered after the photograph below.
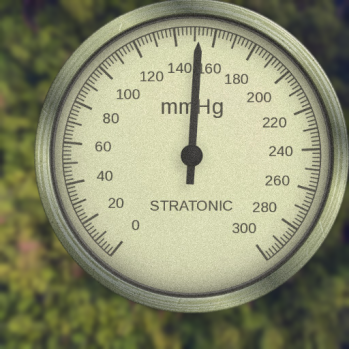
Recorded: 152 (mmHg)
